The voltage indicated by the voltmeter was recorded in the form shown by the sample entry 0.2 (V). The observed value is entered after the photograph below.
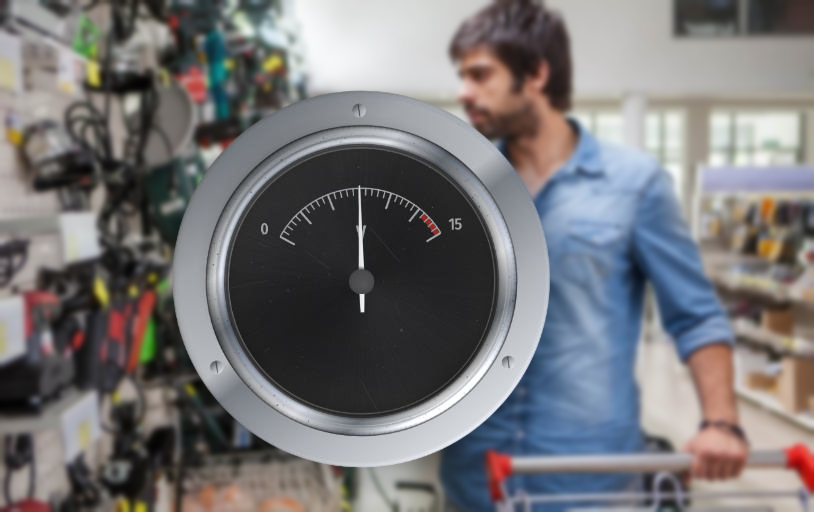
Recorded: 7.5 (V)
